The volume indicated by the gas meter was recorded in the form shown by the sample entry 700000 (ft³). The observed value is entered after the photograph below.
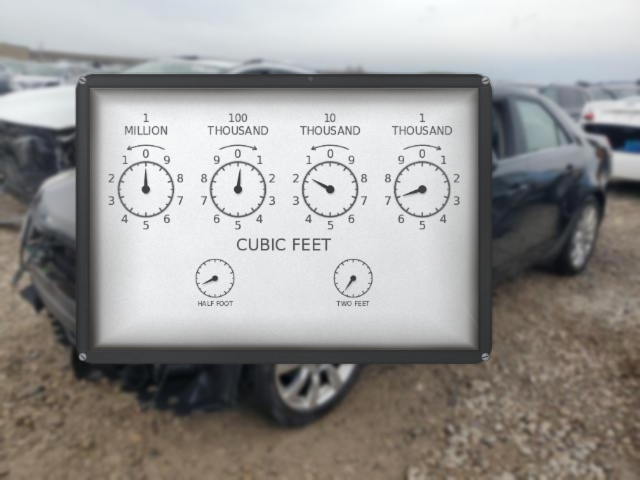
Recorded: 1700 (ft³)
